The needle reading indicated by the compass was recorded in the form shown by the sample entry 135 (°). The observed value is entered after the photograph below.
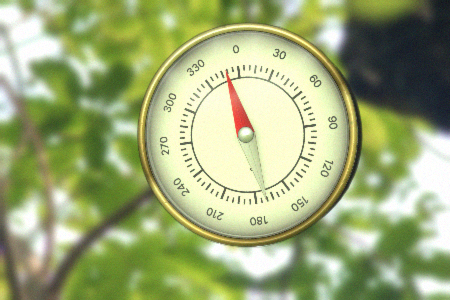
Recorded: 350 (°)
